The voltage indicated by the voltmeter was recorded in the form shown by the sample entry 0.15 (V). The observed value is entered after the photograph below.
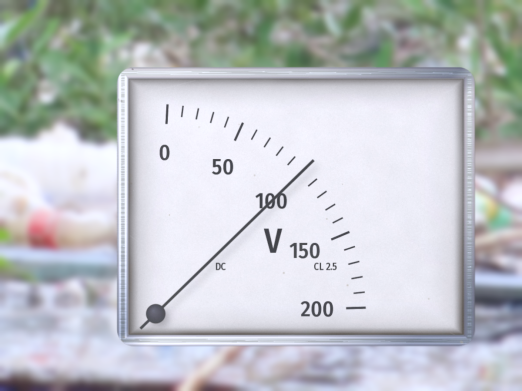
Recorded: 100 (V)
